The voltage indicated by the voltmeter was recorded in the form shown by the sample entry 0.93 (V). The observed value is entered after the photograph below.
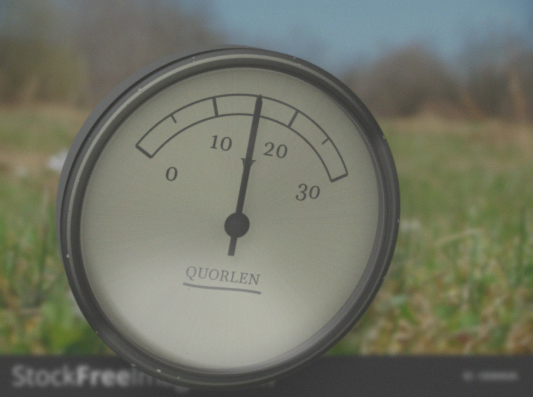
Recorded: 15 (V)
